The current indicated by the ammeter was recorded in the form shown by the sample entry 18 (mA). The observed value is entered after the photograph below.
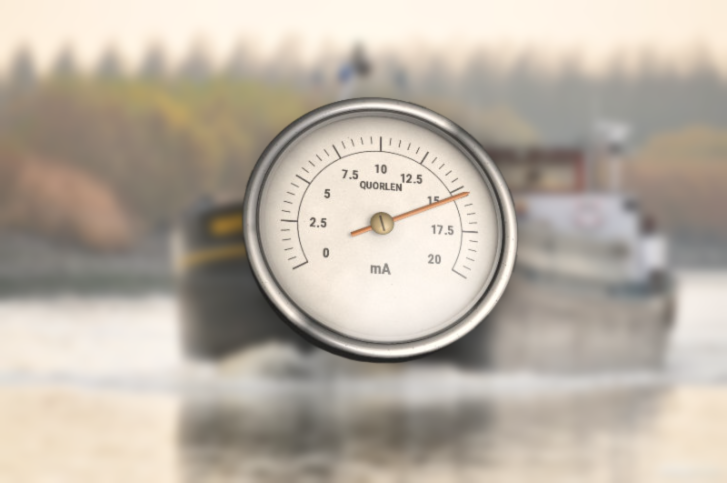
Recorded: 15.5 (mA)
